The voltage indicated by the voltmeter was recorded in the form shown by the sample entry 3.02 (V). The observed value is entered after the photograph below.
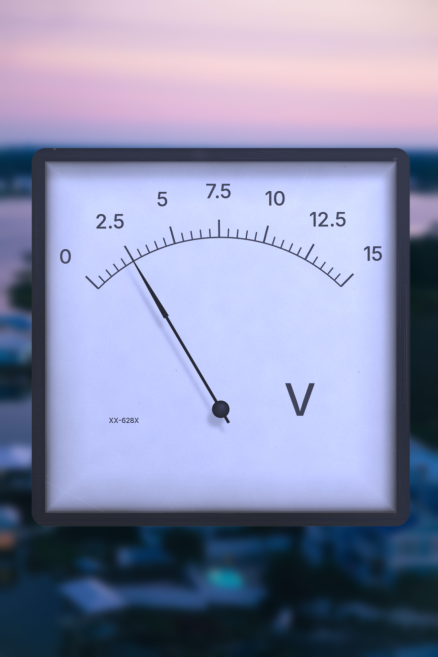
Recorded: 2.5 (V)
